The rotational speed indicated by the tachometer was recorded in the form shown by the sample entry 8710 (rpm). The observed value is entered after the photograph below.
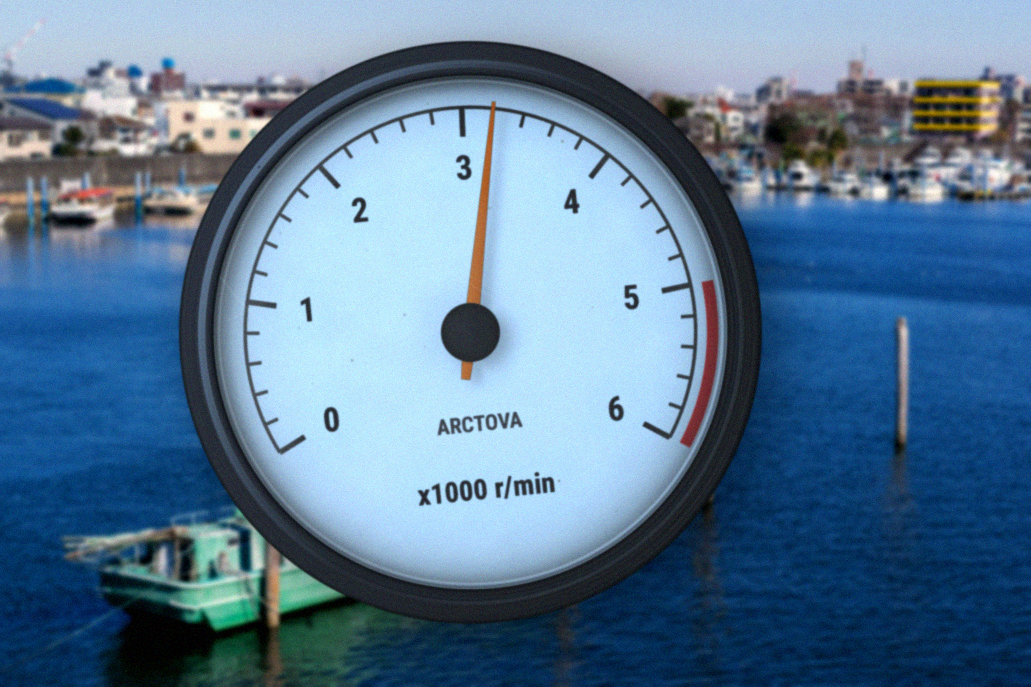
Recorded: 3200 (rpm)
